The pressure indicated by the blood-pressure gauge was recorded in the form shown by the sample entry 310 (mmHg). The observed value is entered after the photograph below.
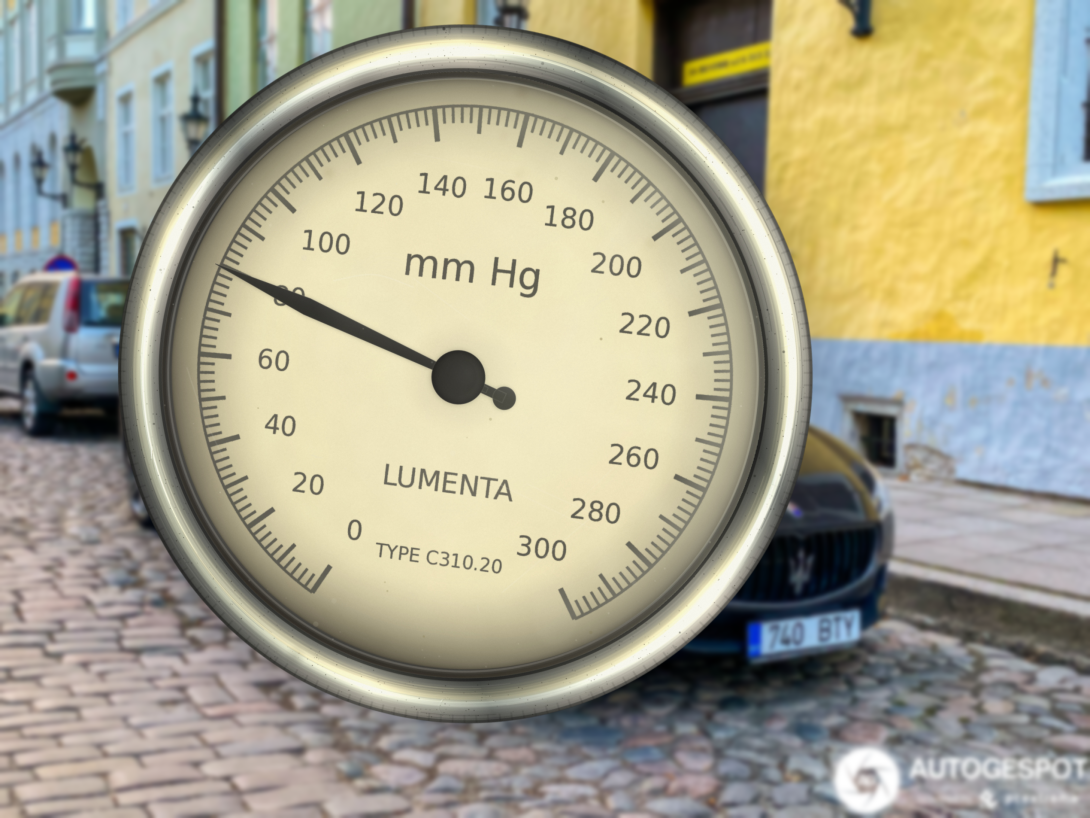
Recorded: 80 (mmHg)
